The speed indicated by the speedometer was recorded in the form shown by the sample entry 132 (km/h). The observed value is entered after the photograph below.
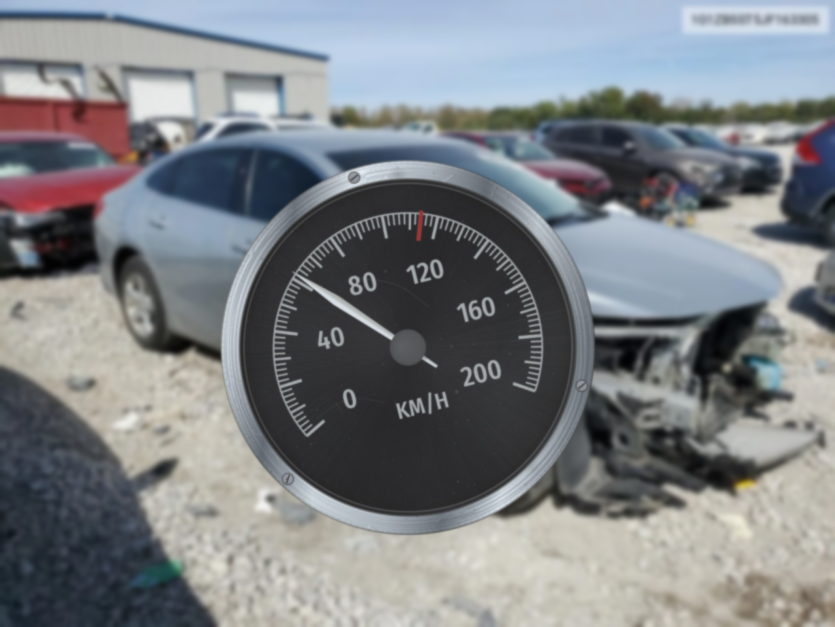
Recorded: 62 (km/h)
